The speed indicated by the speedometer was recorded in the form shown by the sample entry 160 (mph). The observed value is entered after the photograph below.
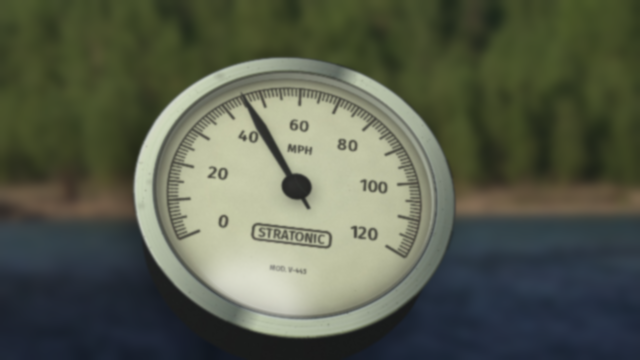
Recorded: 45 (mph)
